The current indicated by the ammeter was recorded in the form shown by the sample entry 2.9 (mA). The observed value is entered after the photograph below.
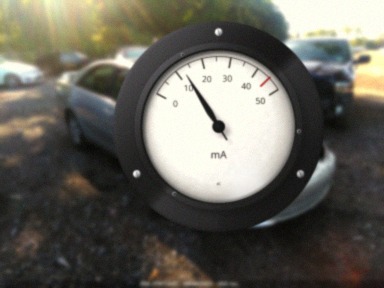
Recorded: 12.5 (mA)
